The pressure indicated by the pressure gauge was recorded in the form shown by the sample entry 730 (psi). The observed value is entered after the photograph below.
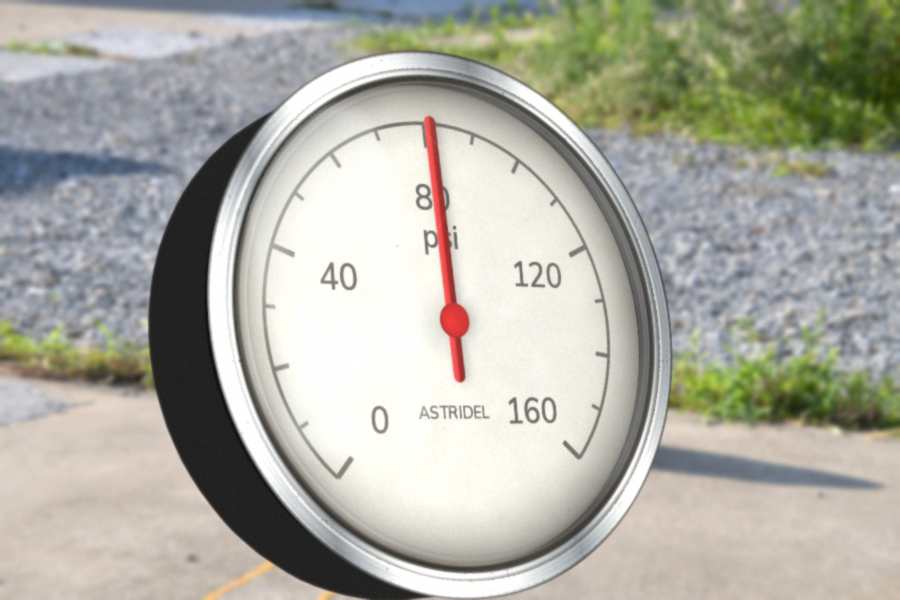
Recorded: 80 (psi)
